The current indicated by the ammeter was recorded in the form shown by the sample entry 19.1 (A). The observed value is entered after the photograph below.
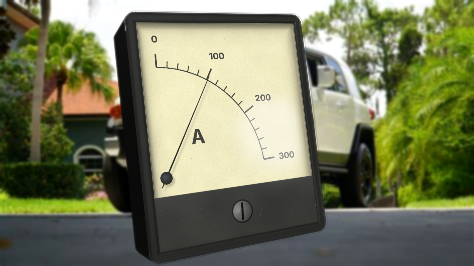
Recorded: 100 (A)
